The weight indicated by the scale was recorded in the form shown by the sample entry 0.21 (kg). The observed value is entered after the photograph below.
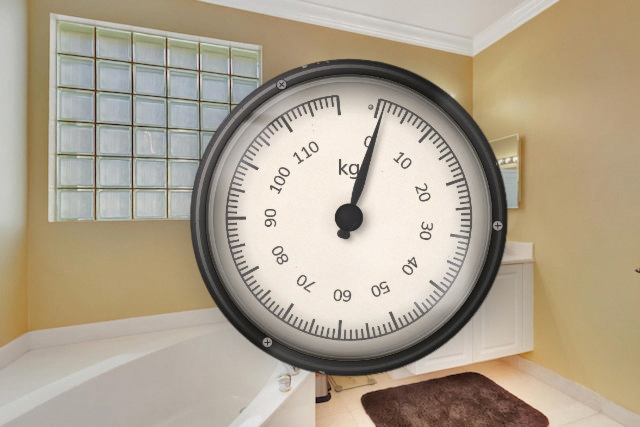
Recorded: 1 (kg)
